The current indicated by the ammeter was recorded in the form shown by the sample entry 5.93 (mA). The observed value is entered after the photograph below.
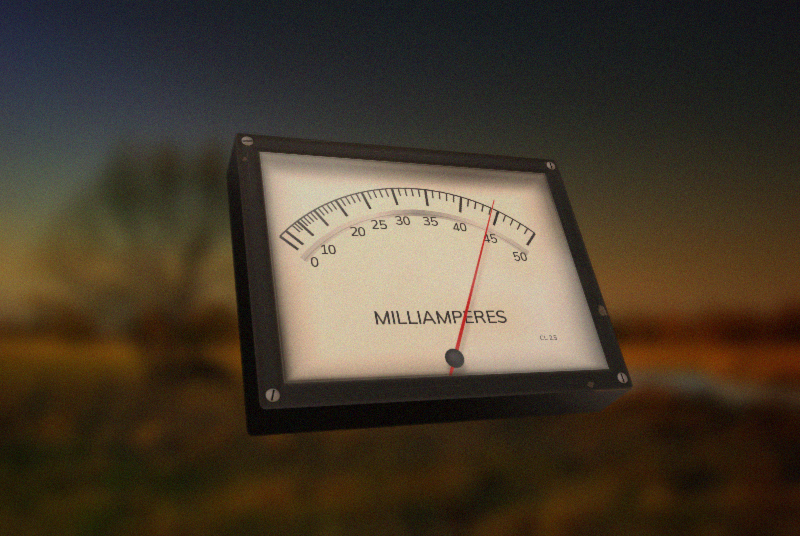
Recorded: 44 (mA)
